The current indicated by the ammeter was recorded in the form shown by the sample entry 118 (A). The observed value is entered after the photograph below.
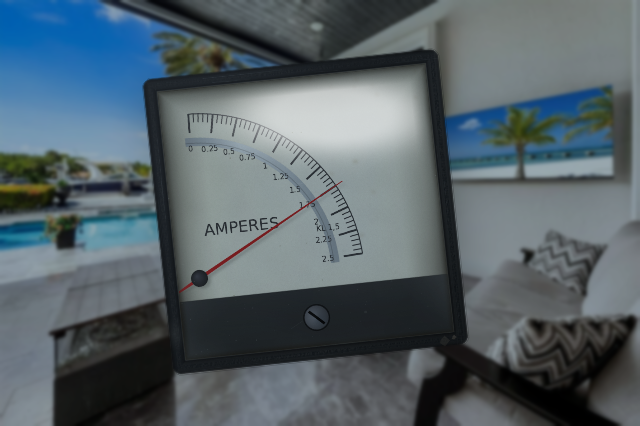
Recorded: 1.75 (A)
